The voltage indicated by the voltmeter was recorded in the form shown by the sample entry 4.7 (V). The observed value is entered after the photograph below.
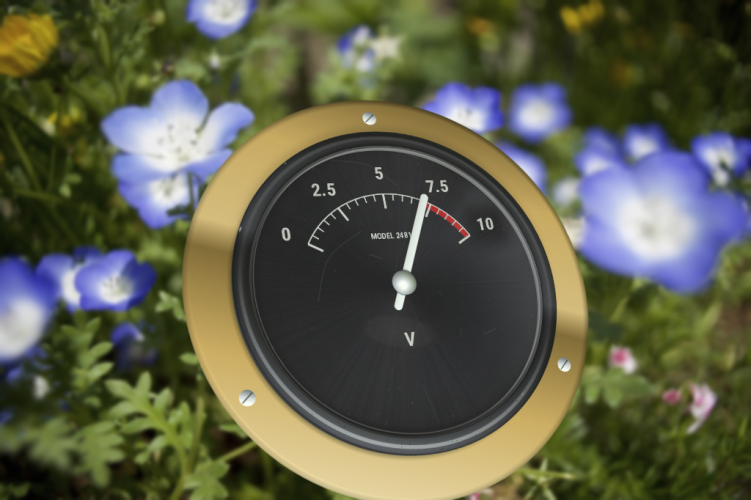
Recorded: 7 (V)
